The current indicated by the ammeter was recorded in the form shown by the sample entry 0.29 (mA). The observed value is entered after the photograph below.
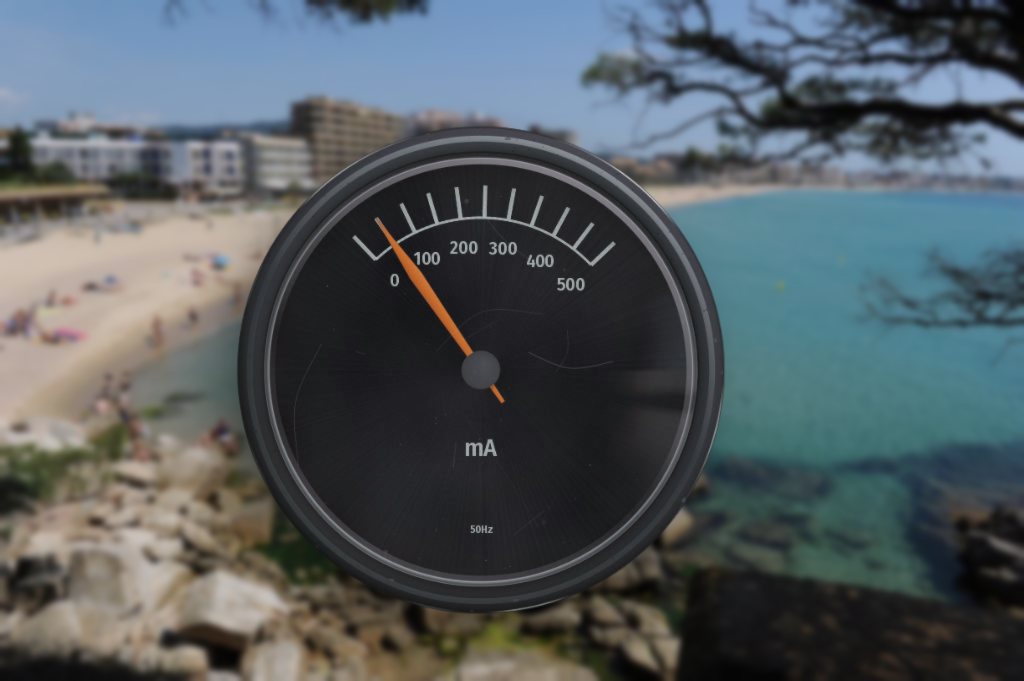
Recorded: 50 (mA)
